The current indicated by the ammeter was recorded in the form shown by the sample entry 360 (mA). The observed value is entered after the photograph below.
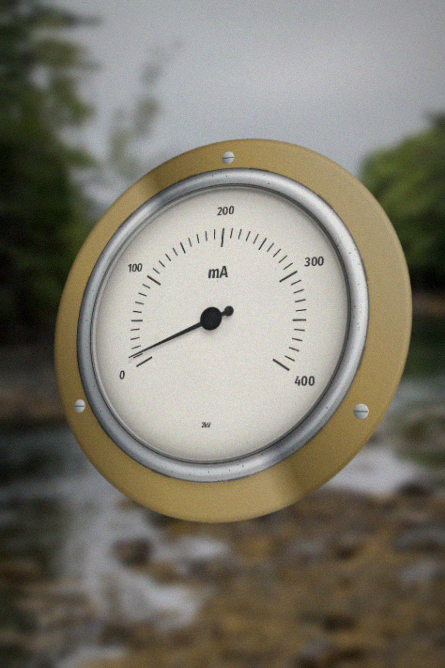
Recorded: 10 (mA)
